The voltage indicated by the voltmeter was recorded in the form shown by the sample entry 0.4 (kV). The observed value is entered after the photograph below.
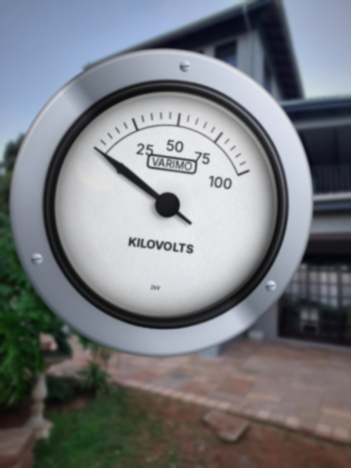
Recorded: 0 (kV)
